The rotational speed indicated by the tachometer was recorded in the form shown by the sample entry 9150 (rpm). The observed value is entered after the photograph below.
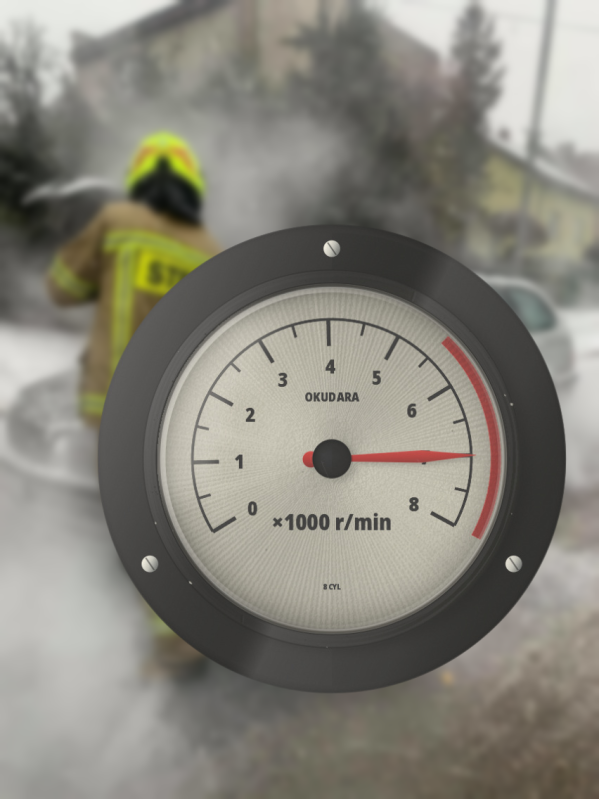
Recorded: 7000 (rpm)
